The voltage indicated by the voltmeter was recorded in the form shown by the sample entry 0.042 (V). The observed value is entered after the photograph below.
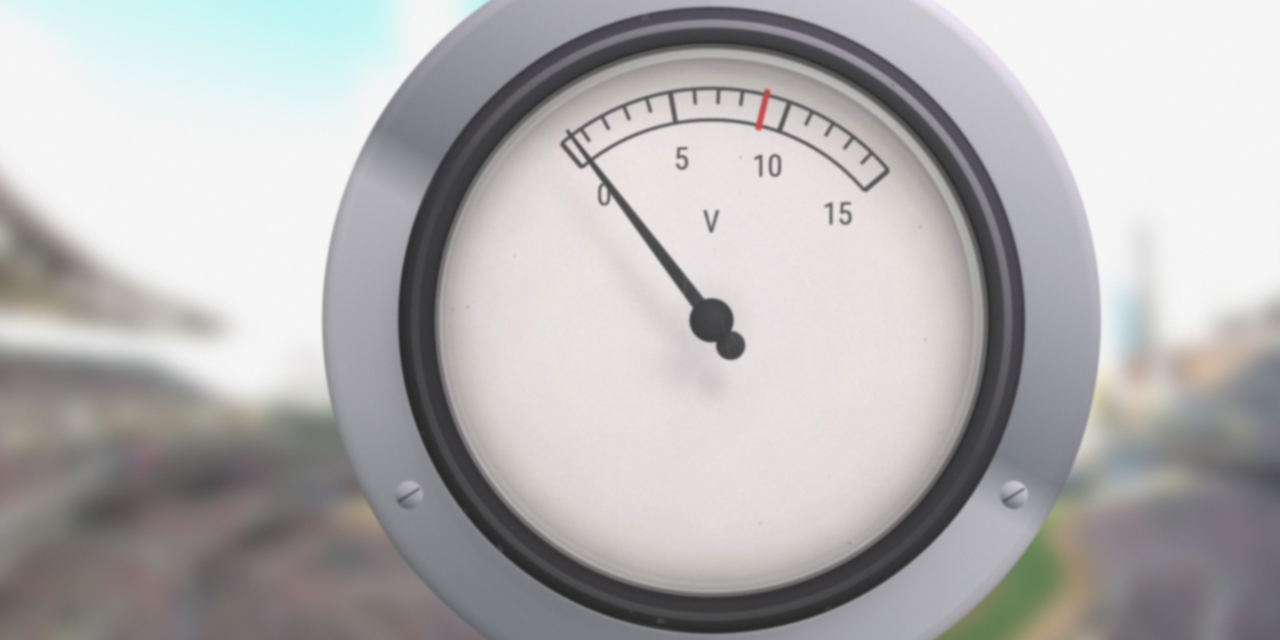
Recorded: 0.5 (V)
